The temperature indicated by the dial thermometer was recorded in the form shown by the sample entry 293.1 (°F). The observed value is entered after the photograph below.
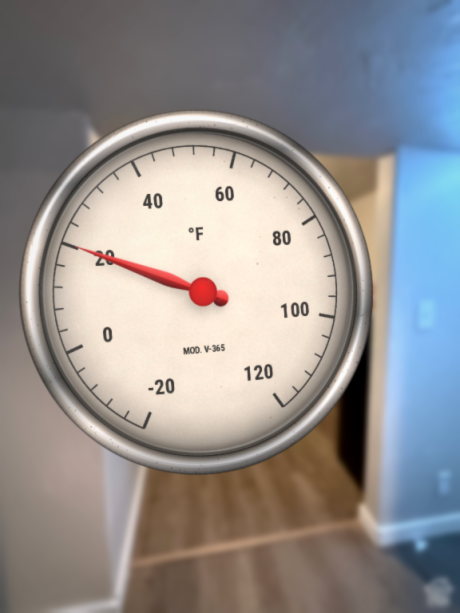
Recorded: 20 (°F)
